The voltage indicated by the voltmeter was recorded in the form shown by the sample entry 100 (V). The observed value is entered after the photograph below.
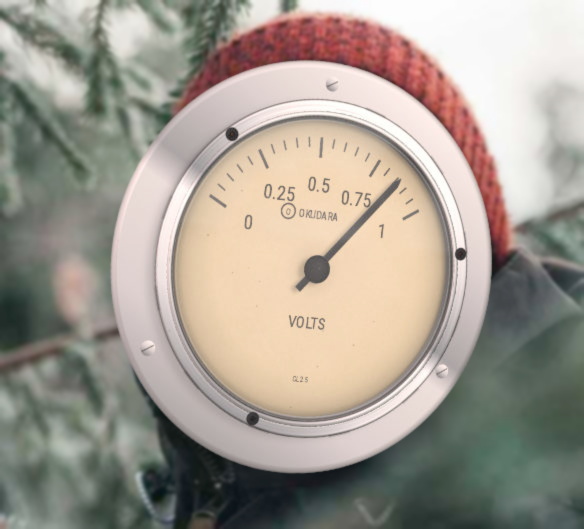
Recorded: 0.85 (V)
